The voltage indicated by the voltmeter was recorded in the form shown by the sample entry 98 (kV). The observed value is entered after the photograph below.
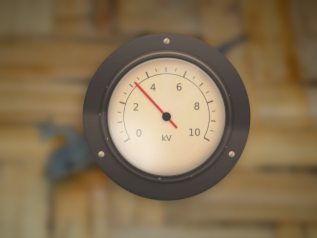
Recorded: 3.25 (kV)
